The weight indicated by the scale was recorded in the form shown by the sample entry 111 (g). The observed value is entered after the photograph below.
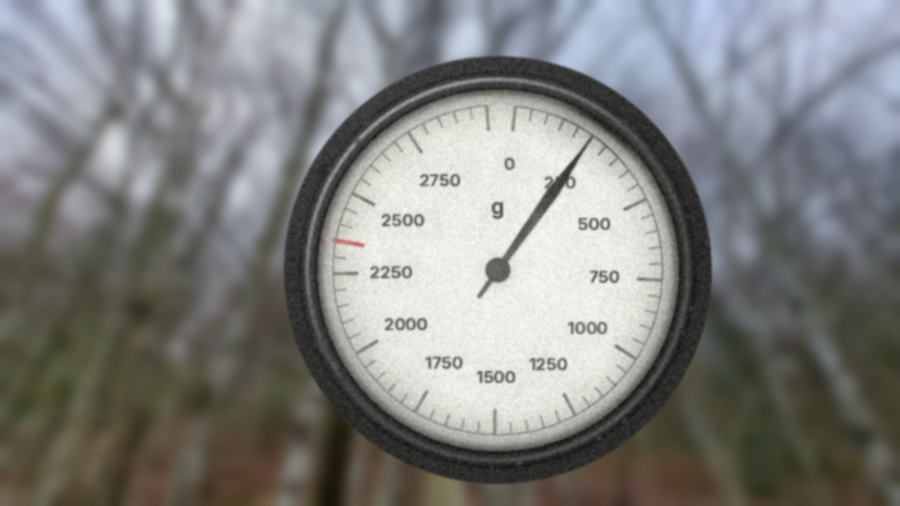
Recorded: 250 (g)
